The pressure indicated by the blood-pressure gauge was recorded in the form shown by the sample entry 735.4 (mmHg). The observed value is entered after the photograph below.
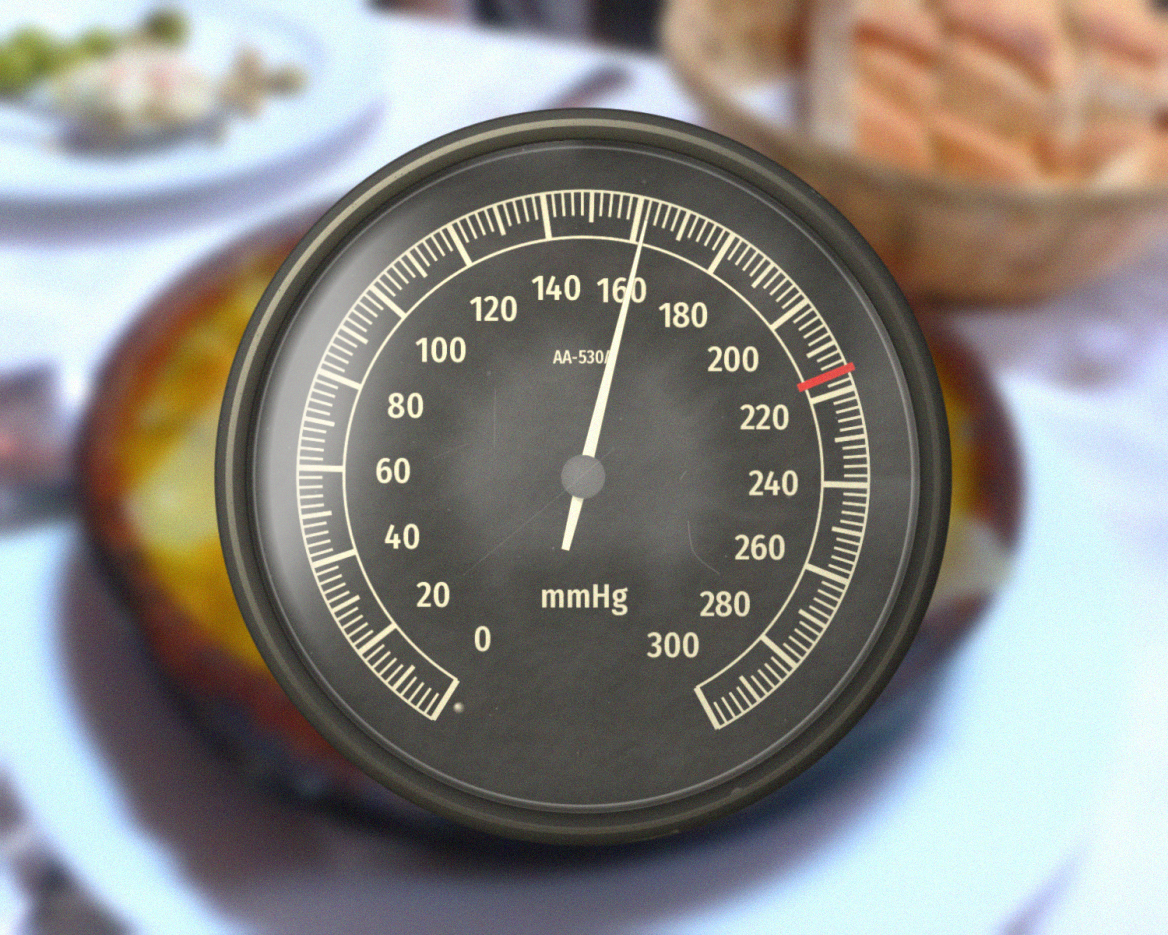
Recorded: 162 (mmHg)
